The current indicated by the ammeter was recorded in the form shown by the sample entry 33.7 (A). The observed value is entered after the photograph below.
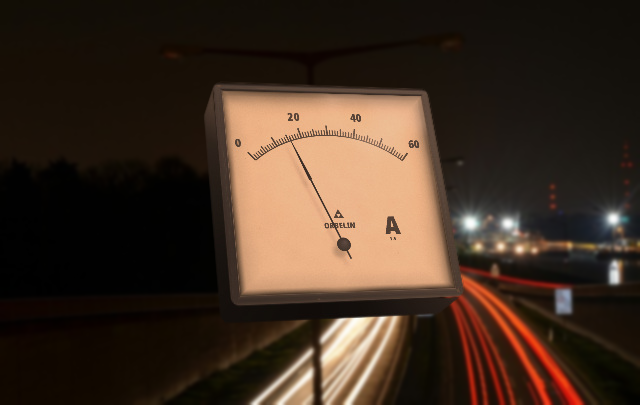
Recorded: 15 (A)
